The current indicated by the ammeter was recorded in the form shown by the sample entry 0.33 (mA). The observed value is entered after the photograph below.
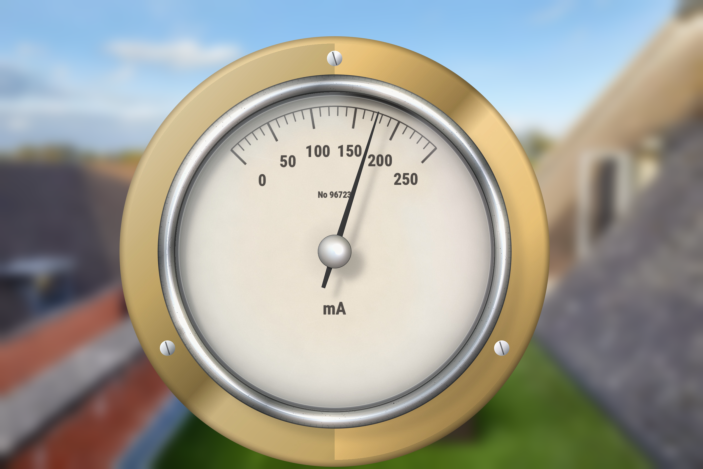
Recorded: 175 (mA)
